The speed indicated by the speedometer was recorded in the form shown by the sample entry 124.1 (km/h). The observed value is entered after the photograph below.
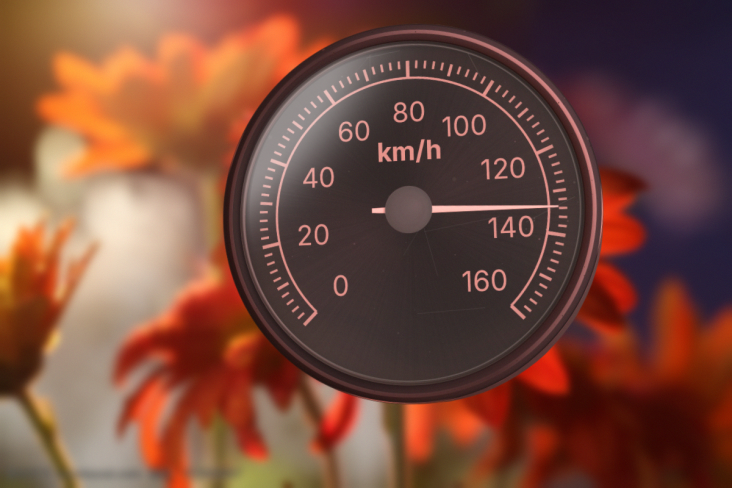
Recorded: 134 (km/h)
